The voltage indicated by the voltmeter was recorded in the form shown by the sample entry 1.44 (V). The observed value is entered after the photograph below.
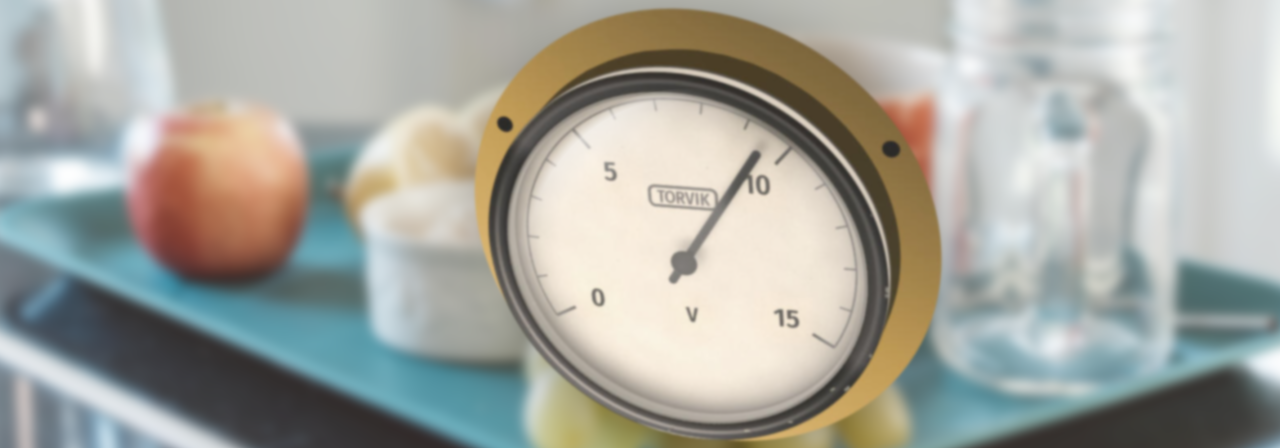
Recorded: 9.5 (V)
